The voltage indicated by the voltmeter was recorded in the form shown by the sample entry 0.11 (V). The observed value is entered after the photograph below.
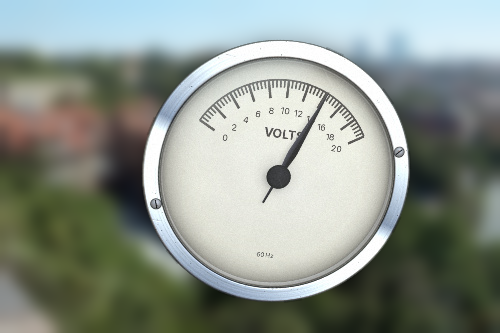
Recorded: 14 (V)
